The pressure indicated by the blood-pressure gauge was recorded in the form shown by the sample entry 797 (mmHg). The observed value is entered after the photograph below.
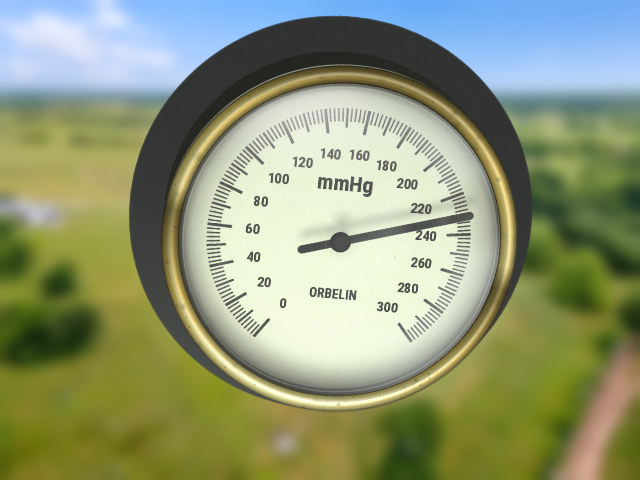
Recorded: 230 (mmHg)
